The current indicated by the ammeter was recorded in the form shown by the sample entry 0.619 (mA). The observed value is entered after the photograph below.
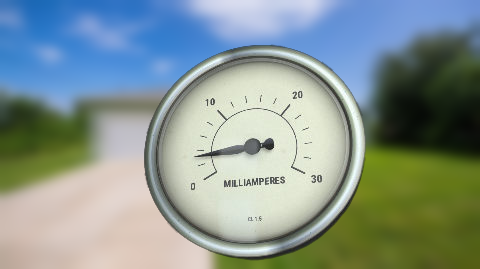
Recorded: 3 (mA)
